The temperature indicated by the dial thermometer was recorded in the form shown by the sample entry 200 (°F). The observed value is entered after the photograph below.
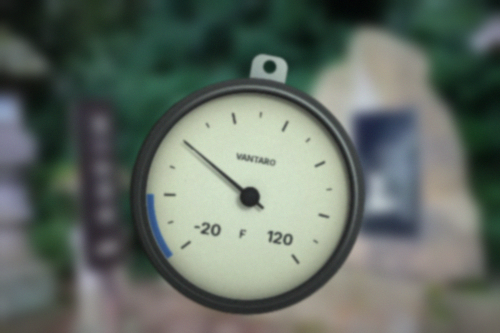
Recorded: 20 (°F)
